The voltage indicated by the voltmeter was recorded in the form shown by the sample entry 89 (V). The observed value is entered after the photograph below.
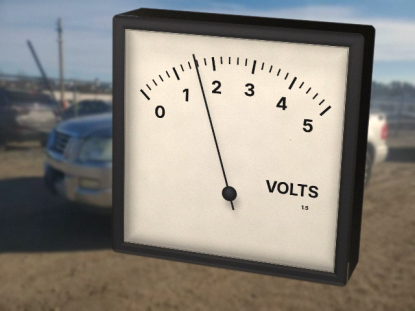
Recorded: 1.6 (V)
